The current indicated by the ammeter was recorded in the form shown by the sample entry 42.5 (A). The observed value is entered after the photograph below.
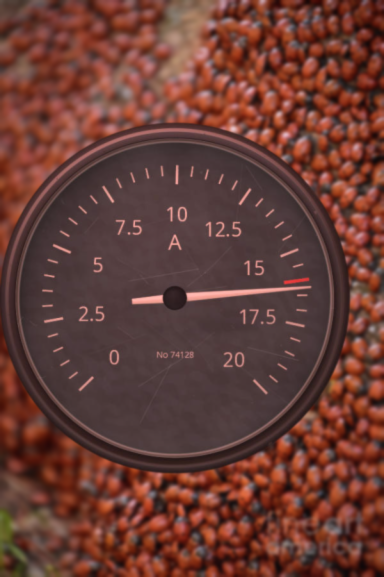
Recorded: 16.25 (A)
